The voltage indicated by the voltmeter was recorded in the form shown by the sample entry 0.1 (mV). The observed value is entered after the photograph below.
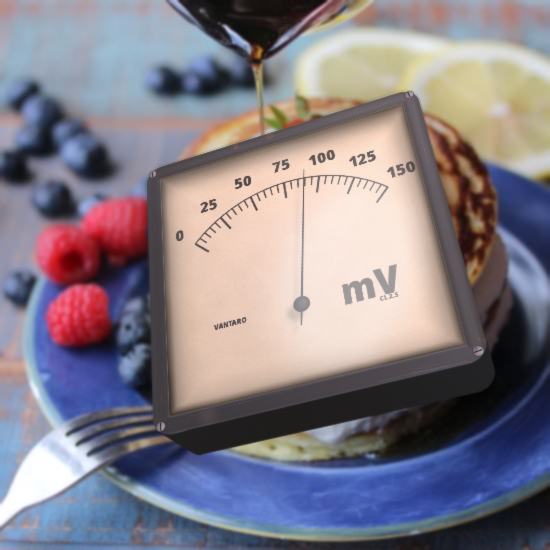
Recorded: 90 (mV)
